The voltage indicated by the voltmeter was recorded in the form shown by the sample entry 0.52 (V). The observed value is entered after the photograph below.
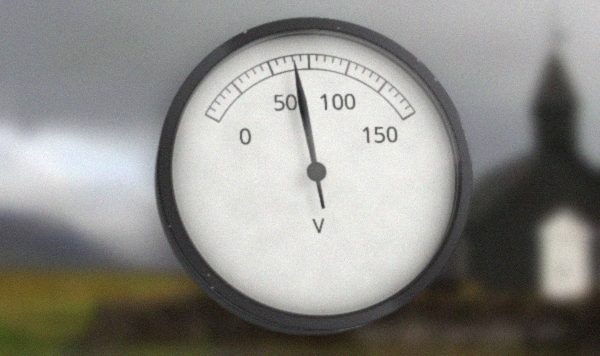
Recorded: 65 (V)
